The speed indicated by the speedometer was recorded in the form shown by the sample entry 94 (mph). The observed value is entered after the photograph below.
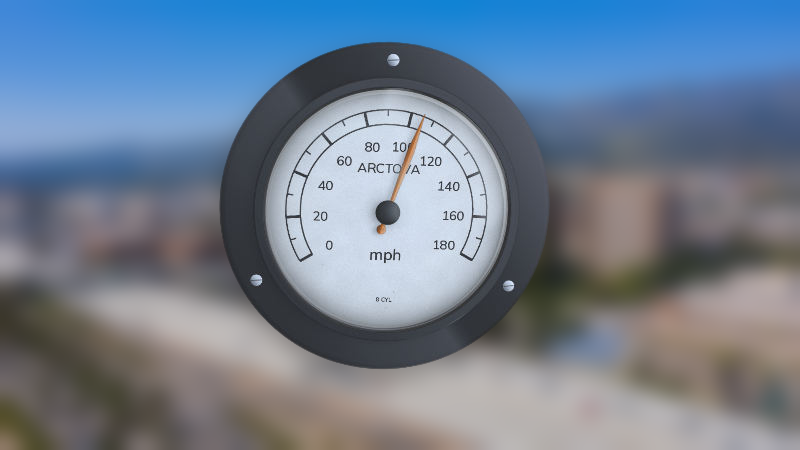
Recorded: 105 (mph)
